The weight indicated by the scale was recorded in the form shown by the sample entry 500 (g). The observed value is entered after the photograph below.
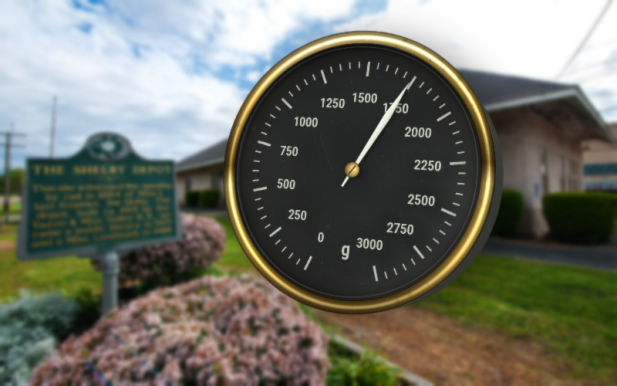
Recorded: 1750 (g)
